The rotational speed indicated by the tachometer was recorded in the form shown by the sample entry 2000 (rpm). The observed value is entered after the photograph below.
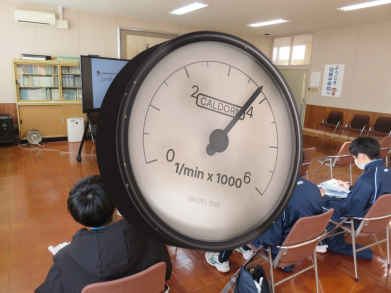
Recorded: 3750 (rpm)
